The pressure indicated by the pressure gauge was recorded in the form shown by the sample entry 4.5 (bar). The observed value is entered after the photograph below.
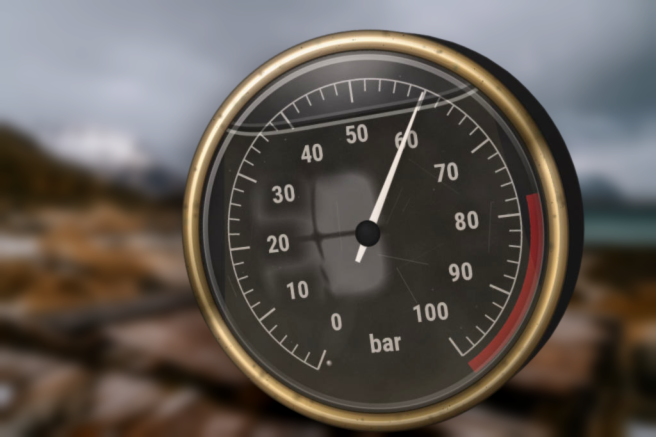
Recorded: 60 (bar)
